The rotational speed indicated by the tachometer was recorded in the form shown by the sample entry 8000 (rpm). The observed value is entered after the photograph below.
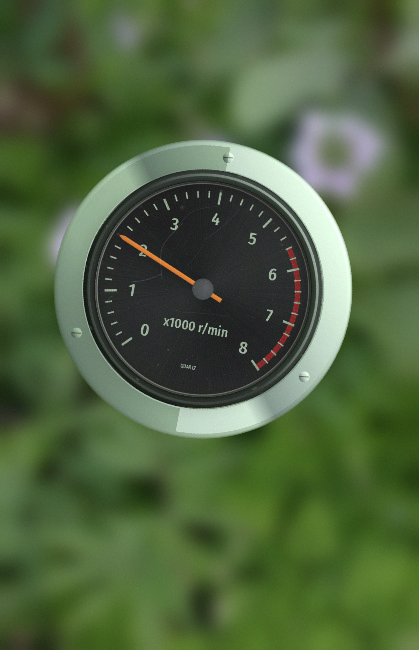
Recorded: 2000 (rpm)
